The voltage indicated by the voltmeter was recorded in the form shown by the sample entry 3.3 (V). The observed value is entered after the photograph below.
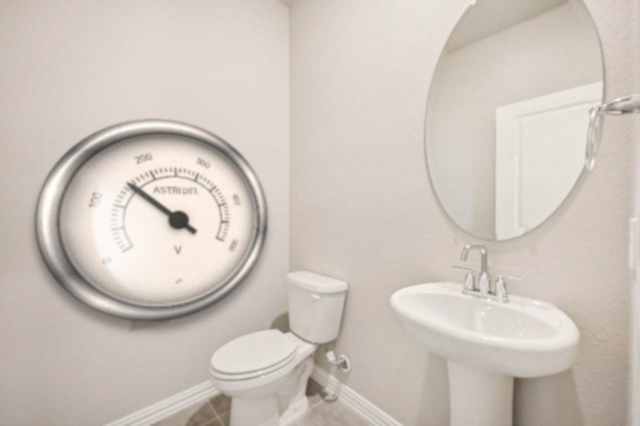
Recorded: 150 (V)
